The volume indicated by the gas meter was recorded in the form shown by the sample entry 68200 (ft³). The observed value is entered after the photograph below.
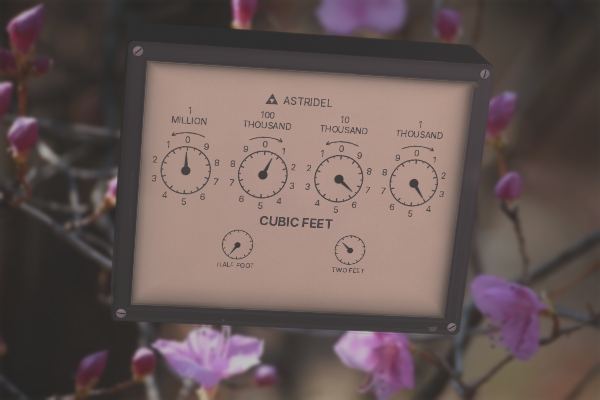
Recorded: 6400 (ft³)
